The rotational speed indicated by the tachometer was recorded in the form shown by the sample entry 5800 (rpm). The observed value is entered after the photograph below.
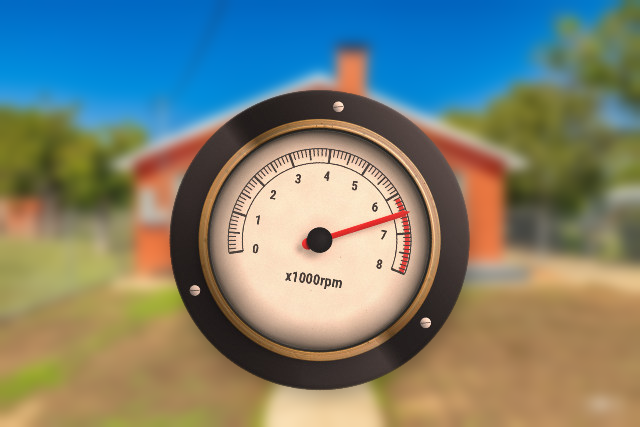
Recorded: 6500 (rpm)
